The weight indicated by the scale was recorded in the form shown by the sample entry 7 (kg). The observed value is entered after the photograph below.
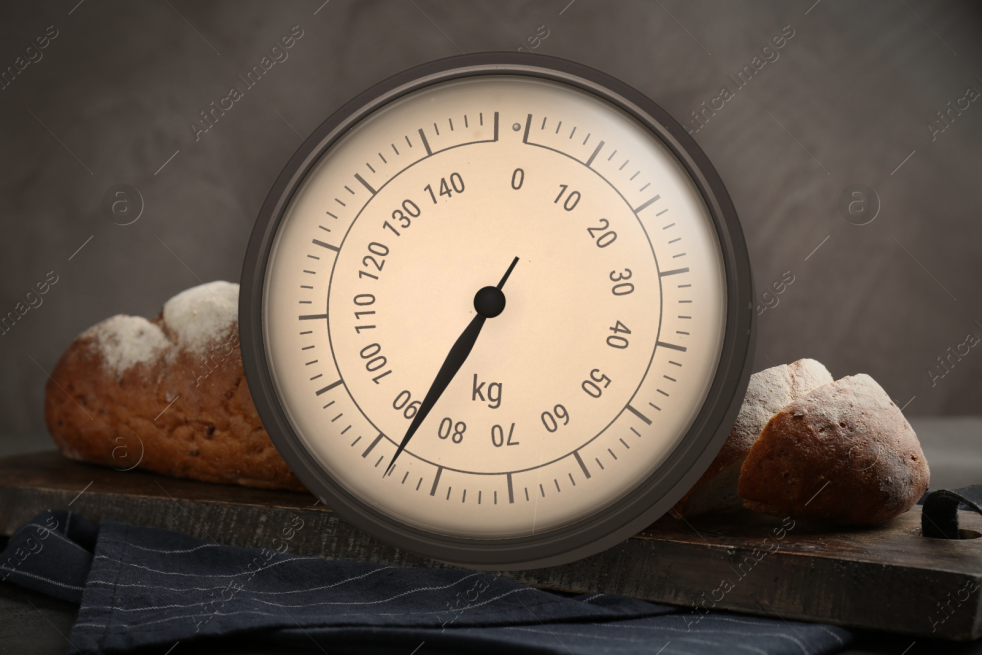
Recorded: 86 (kg)
